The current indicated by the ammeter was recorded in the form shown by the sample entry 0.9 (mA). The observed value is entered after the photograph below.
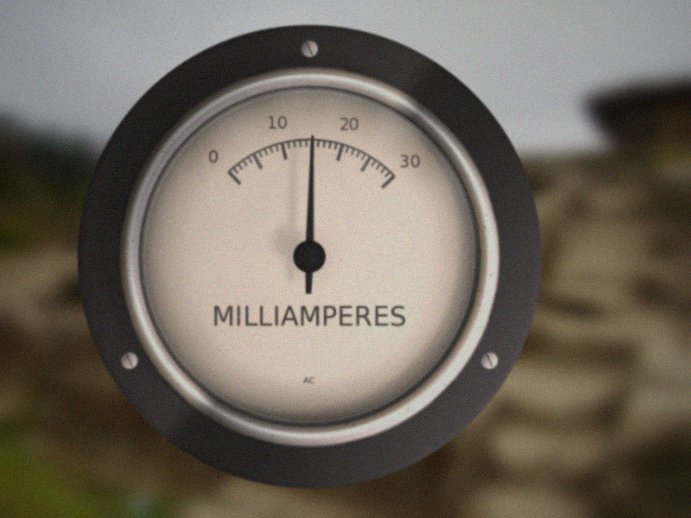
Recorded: 15 (mA)
